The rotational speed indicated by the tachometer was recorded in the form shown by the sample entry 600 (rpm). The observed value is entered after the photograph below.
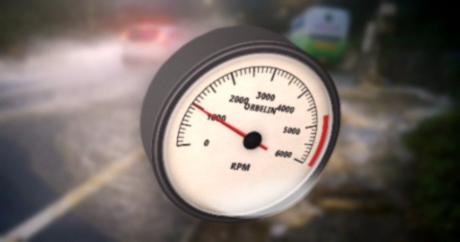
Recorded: 1000 (rpm)
